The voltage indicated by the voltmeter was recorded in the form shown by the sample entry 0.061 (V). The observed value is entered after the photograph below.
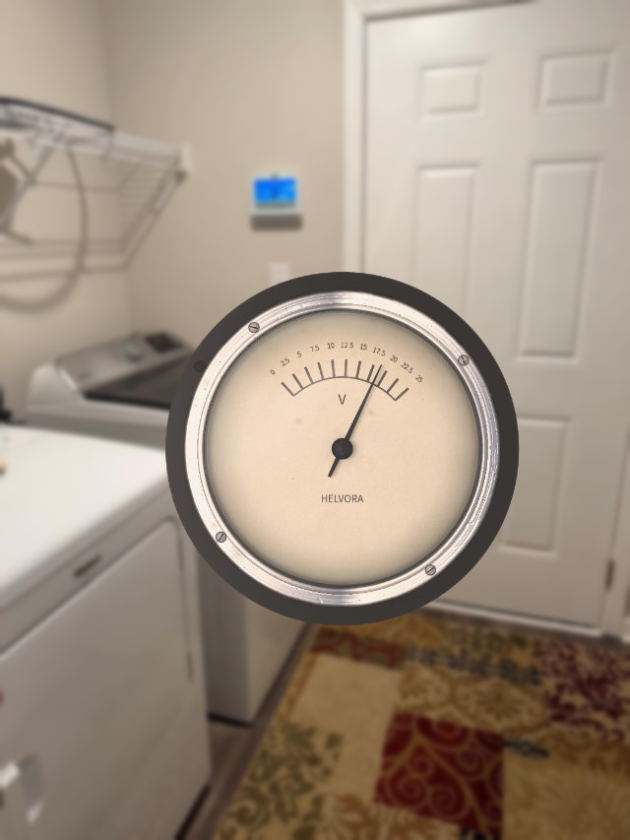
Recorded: 18.75 (V)
